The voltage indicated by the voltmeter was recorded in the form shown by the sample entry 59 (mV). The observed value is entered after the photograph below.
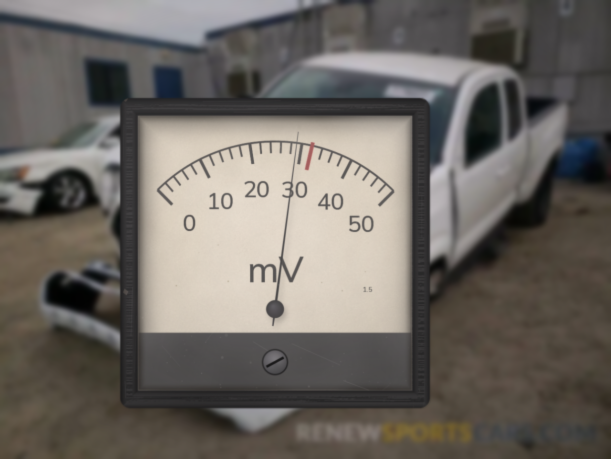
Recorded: 29 (mV)
